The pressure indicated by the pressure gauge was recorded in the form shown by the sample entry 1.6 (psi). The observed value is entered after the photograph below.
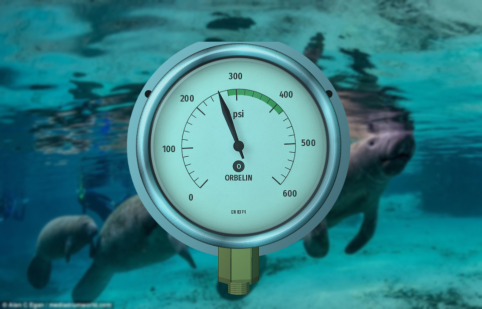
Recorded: 260 (psi)
